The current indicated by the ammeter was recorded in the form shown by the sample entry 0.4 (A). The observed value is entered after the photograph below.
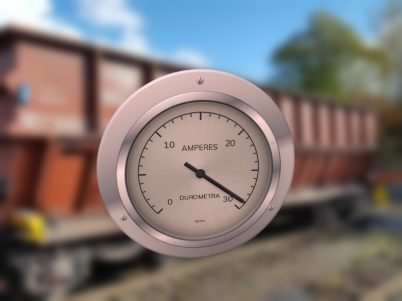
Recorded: 29 (A)
